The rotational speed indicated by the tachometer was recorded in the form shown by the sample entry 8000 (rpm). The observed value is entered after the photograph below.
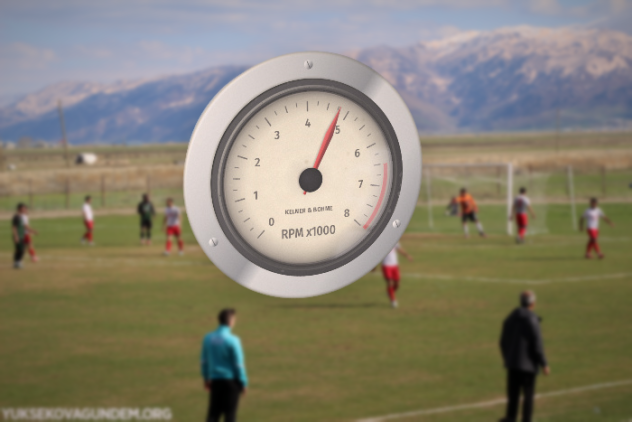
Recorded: 4750 (rpm)
